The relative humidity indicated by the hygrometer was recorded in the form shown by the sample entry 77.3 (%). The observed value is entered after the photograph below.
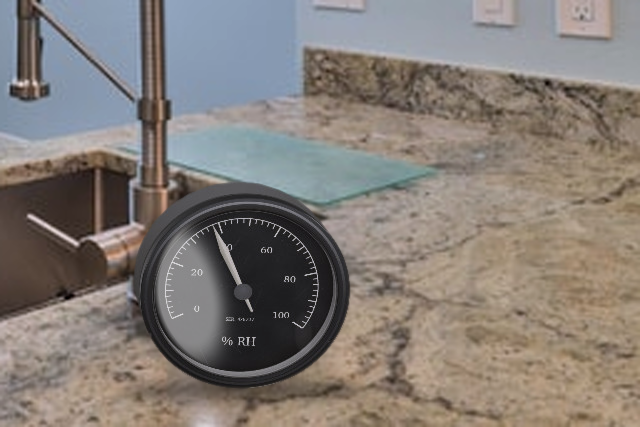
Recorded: 38 (%)
